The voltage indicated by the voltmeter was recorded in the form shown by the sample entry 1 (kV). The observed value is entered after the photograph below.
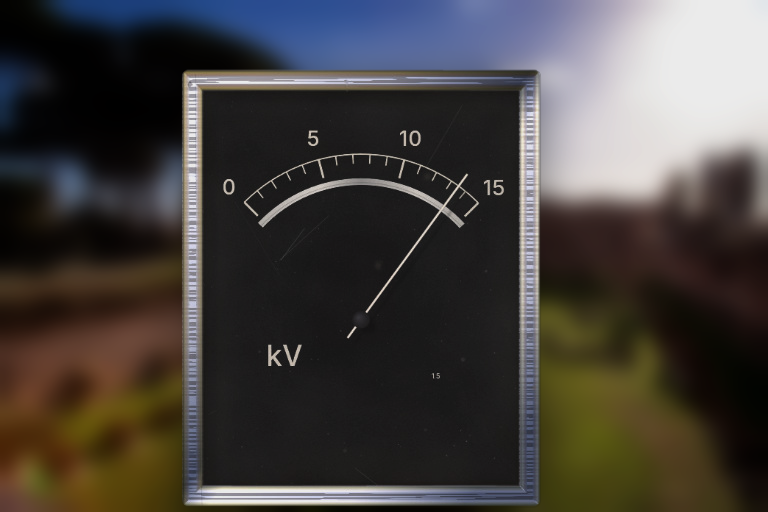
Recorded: 13.5 (kV)
